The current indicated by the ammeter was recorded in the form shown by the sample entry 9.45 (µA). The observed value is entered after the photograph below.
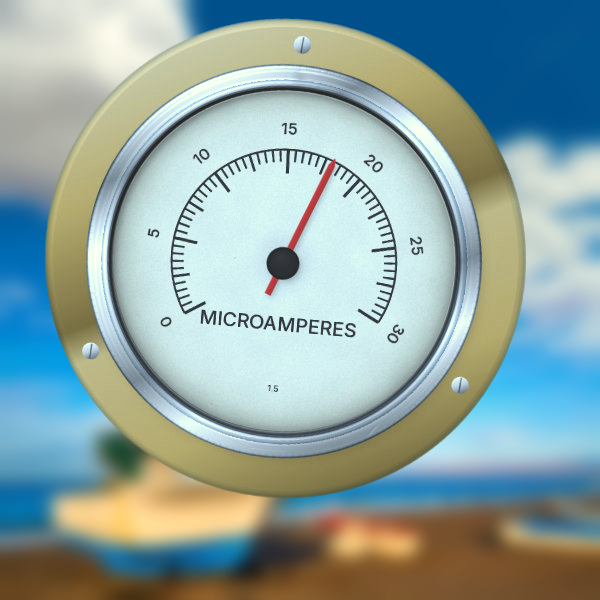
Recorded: 18 (µA)
